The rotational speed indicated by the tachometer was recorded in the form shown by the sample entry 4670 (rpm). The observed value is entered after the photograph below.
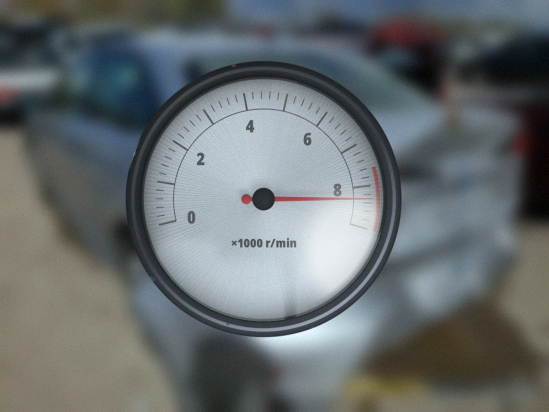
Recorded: 8300 (rpm)
